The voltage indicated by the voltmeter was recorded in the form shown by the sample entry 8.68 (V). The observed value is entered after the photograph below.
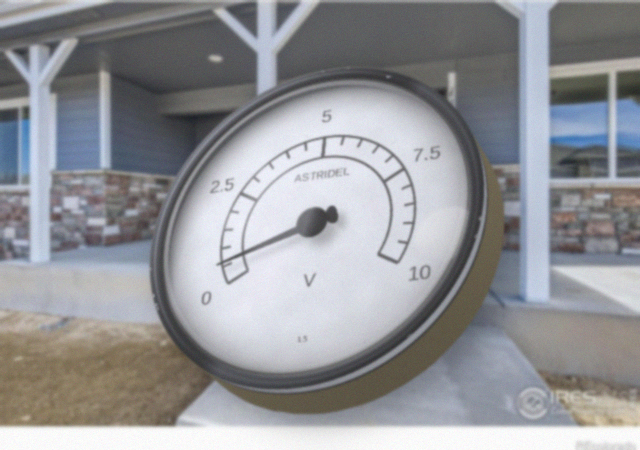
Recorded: 0.5 (V)
